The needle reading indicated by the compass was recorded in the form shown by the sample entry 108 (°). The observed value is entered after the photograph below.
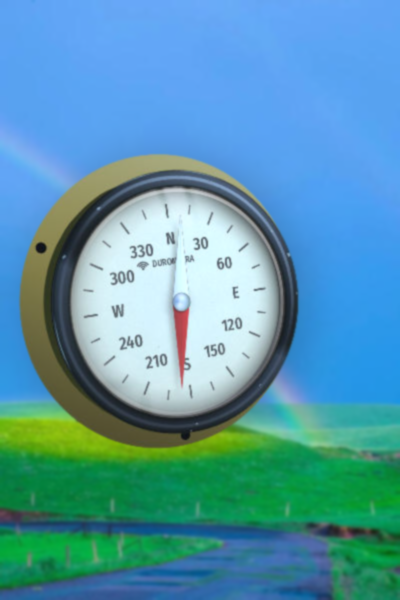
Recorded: 187.5 (°)
